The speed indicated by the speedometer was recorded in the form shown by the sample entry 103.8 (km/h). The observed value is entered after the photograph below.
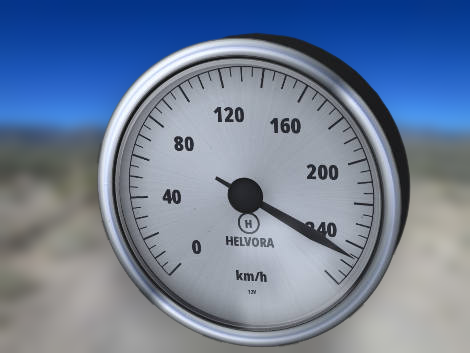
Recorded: 245 (km/h)
